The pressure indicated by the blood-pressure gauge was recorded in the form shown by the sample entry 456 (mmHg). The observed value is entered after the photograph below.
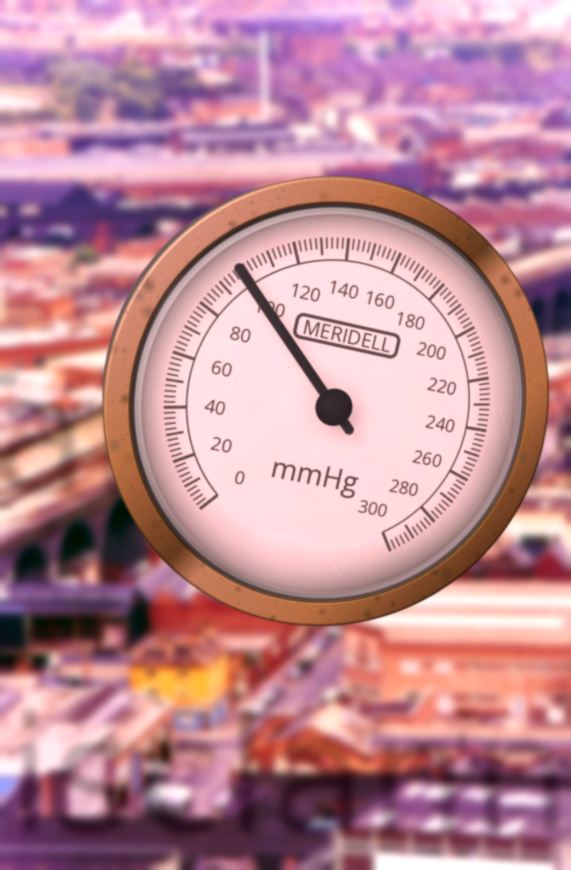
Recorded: 98 (mmHg)
